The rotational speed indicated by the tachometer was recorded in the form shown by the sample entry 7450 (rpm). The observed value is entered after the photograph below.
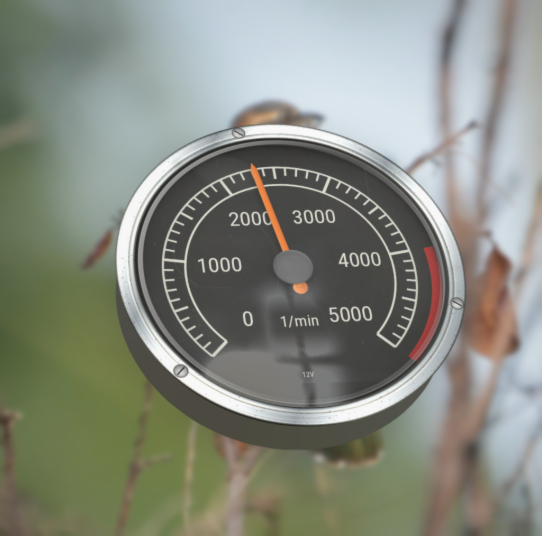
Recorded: 2300 (rpm)
